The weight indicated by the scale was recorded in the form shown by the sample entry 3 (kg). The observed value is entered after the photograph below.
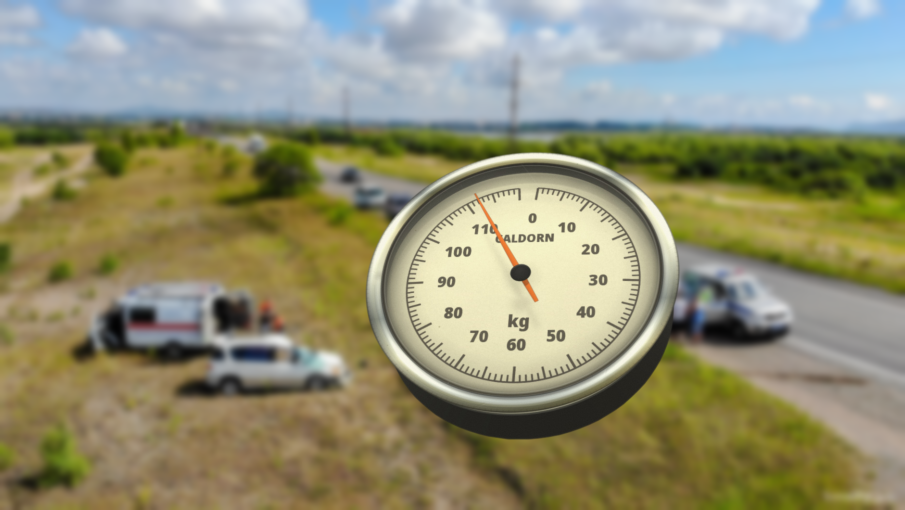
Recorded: 112 (kg)
